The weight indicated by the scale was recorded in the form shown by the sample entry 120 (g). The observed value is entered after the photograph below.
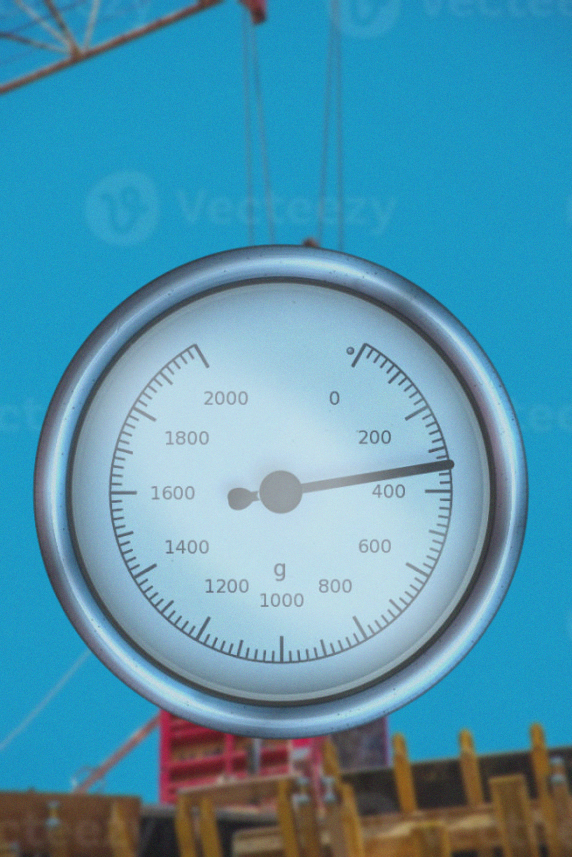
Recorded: 340 (g)
